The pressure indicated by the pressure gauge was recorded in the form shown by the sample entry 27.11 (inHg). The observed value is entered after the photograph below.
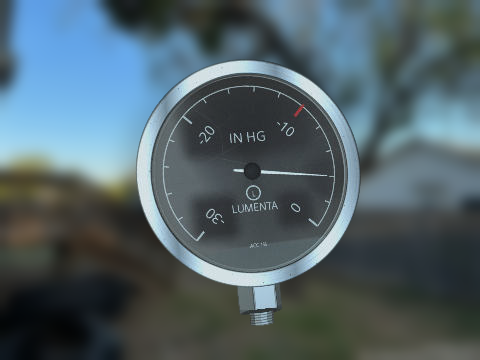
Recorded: -4 (inHg)
